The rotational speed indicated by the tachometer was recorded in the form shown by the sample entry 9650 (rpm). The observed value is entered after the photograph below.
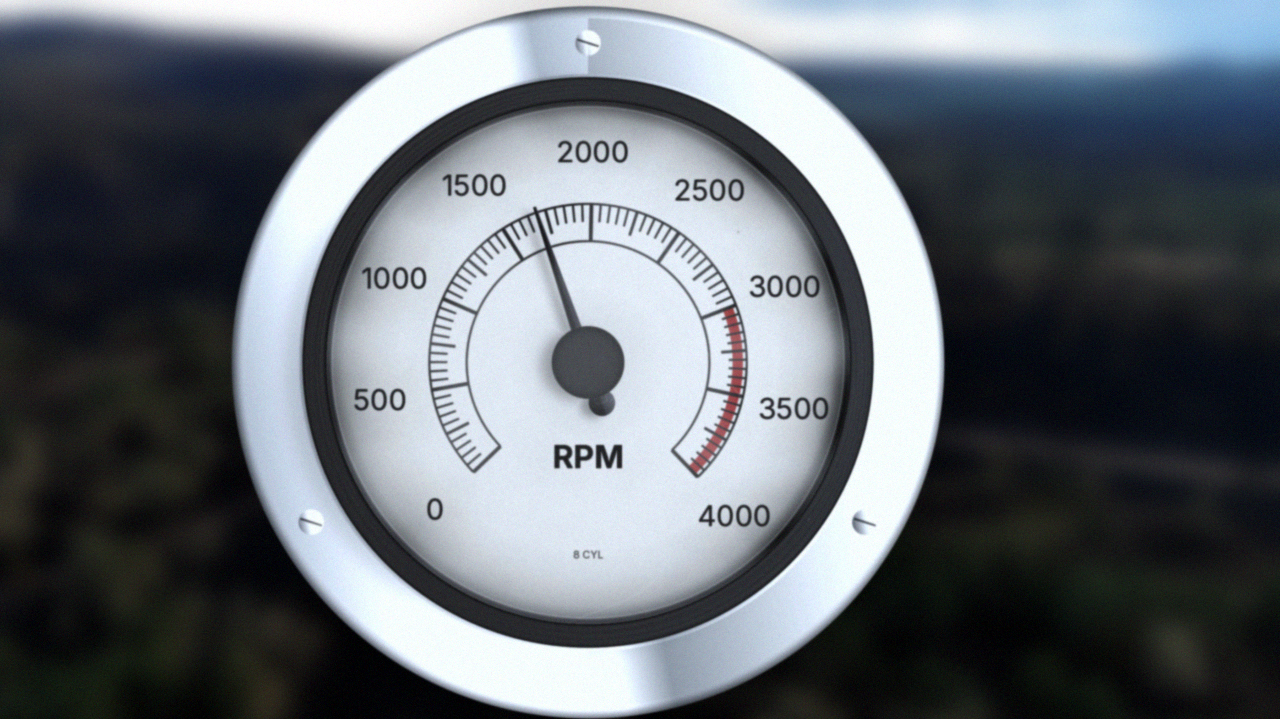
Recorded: 1700 (rpm)
